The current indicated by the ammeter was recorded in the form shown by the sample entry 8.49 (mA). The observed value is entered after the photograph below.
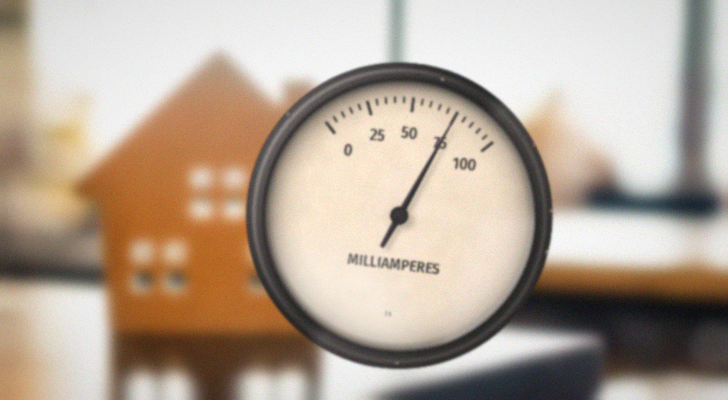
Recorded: 75 (mA)
